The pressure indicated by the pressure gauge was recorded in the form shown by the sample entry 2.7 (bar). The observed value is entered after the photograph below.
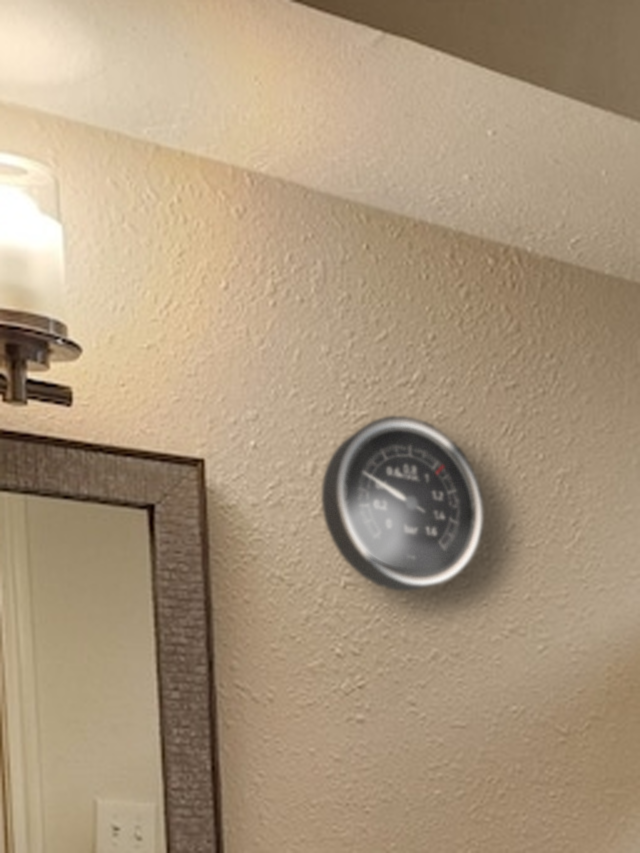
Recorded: 0.4 (bar)
